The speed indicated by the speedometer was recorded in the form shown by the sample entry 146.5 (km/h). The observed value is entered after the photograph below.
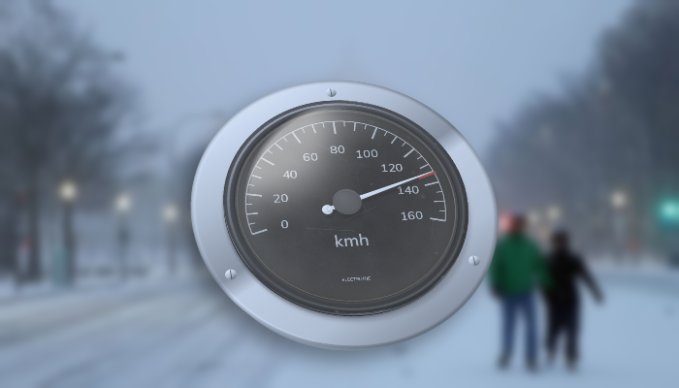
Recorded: 135 (km/h)
